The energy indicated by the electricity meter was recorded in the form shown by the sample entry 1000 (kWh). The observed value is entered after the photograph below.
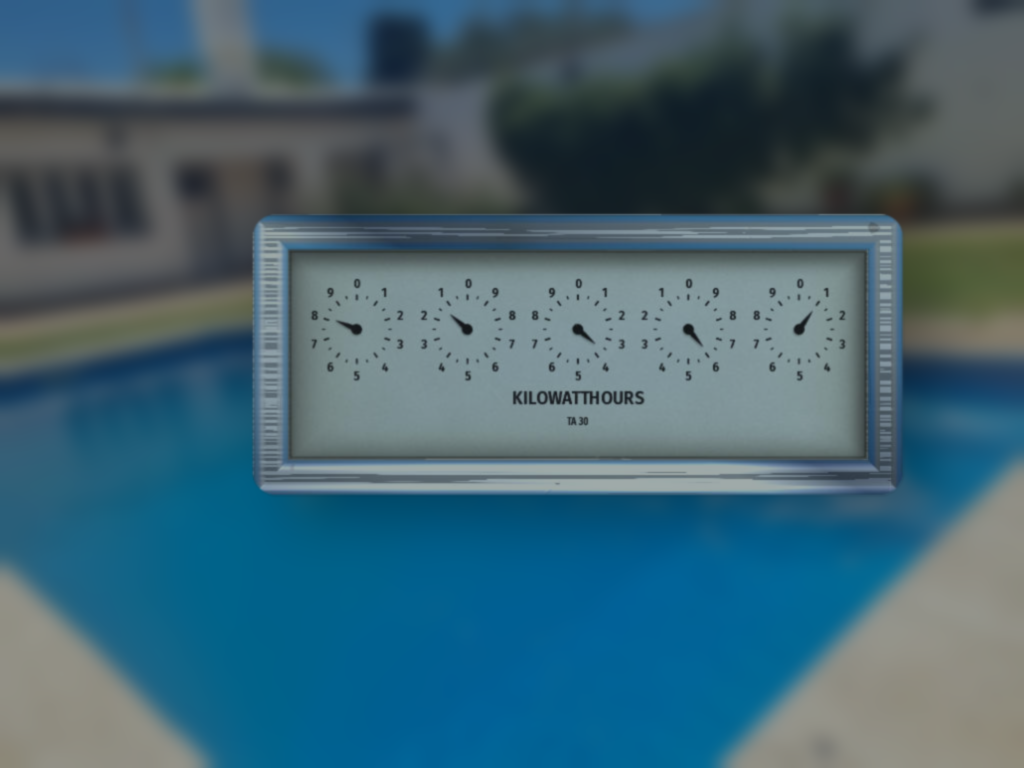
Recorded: 81361 (kWh)
